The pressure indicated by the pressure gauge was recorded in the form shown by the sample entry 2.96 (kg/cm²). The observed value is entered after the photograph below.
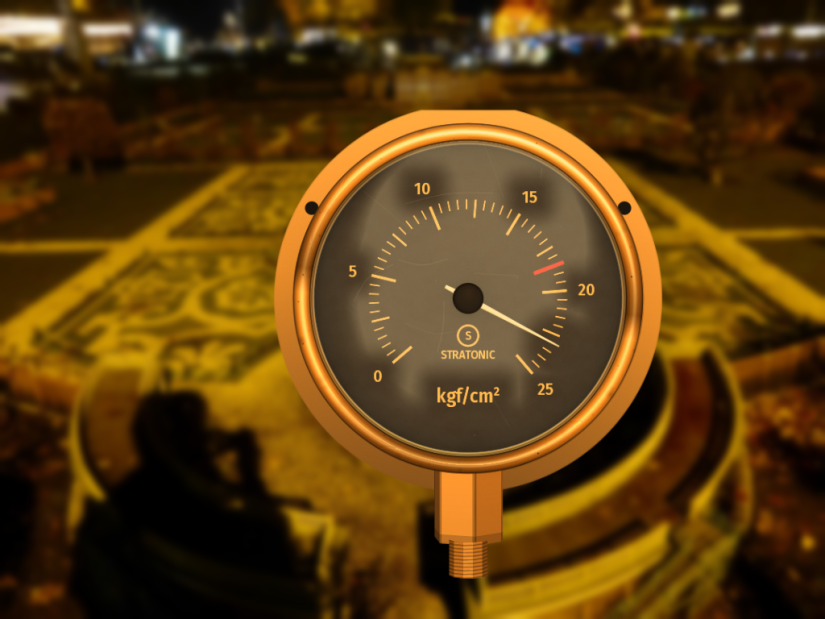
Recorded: 23 (kg/cm²)
